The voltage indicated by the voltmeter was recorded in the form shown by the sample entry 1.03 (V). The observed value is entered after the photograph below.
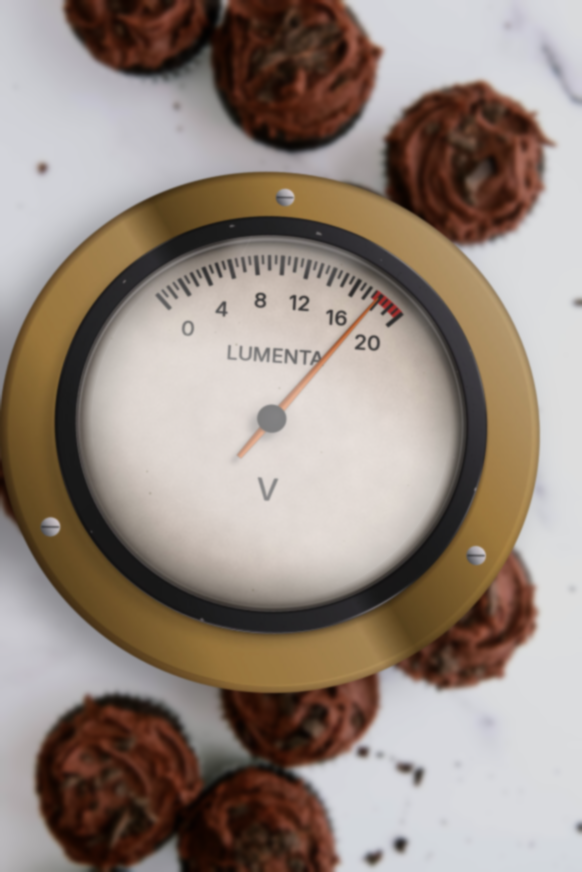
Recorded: 18 (V)
